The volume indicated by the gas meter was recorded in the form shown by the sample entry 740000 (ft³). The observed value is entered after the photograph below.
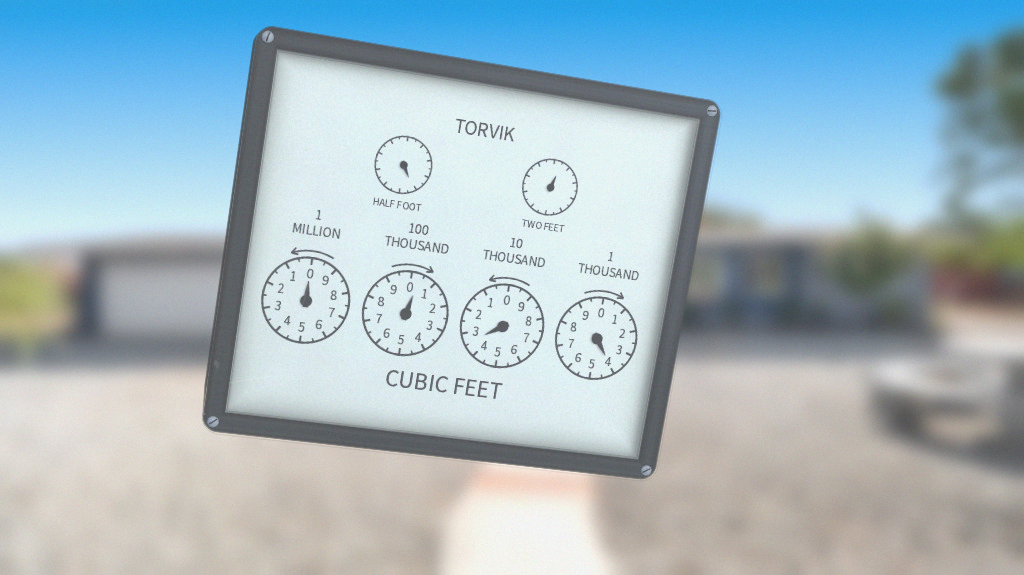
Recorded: 3400 (ft³)
